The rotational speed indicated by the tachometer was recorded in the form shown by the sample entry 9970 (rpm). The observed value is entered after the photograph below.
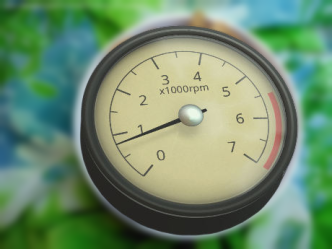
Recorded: 750 (rpm)
